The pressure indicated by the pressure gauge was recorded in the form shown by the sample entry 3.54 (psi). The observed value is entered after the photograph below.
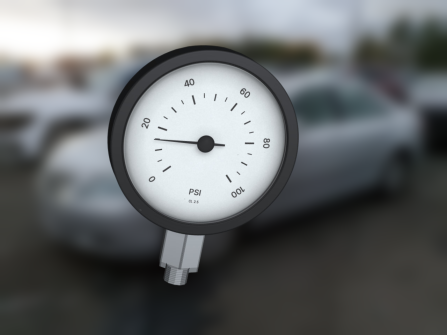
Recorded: 15 (psi)
